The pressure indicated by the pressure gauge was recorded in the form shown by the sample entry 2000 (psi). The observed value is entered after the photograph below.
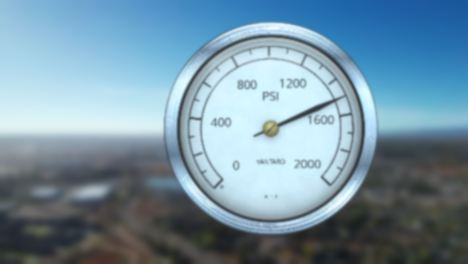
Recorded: 1500 (psi)
